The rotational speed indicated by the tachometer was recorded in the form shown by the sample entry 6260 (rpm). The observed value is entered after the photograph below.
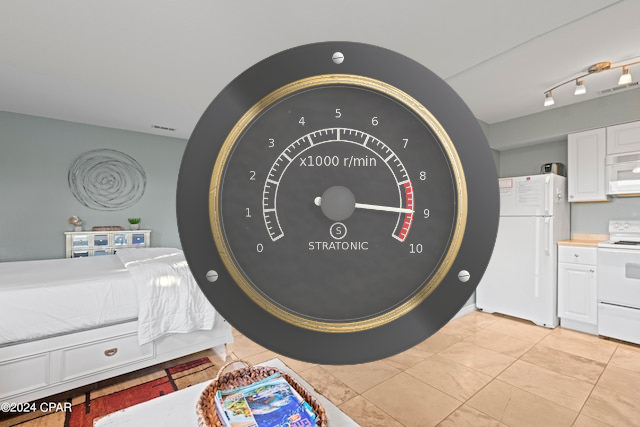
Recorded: 9000 (rpm)
